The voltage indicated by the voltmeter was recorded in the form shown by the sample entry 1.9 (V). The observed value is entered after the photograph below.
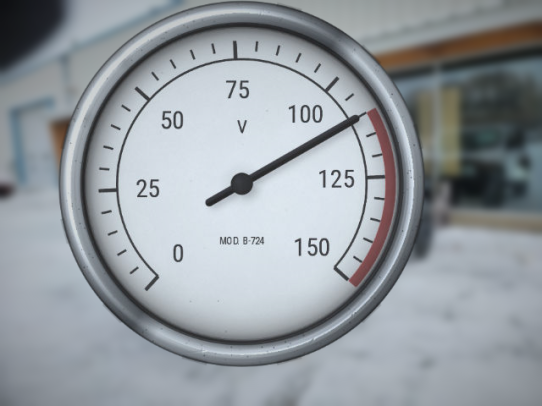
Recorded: 110 (V)
